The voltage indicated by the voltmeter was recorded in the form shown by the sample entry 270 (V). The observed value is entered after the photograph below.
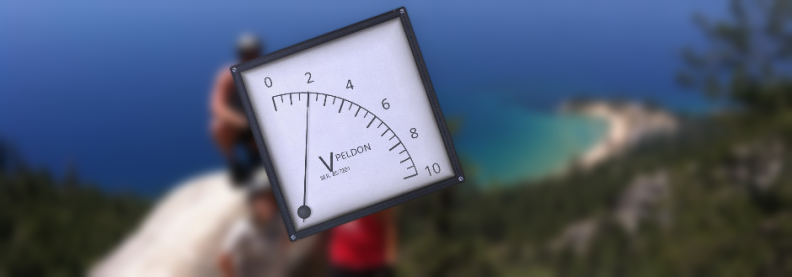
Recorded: 2 (V)
